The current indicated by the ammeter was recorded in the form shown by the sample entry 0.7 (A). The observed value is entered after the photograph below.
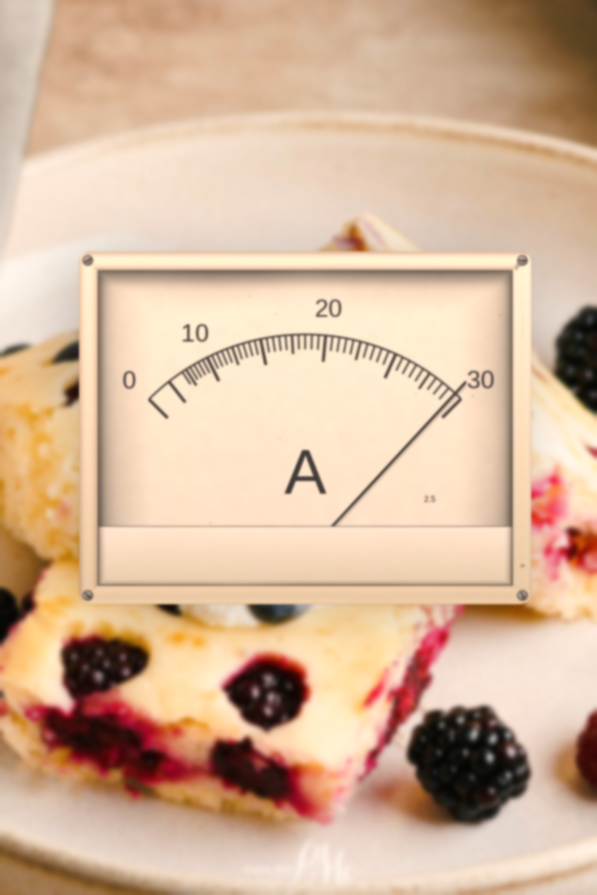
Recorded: 29.5 (A)
